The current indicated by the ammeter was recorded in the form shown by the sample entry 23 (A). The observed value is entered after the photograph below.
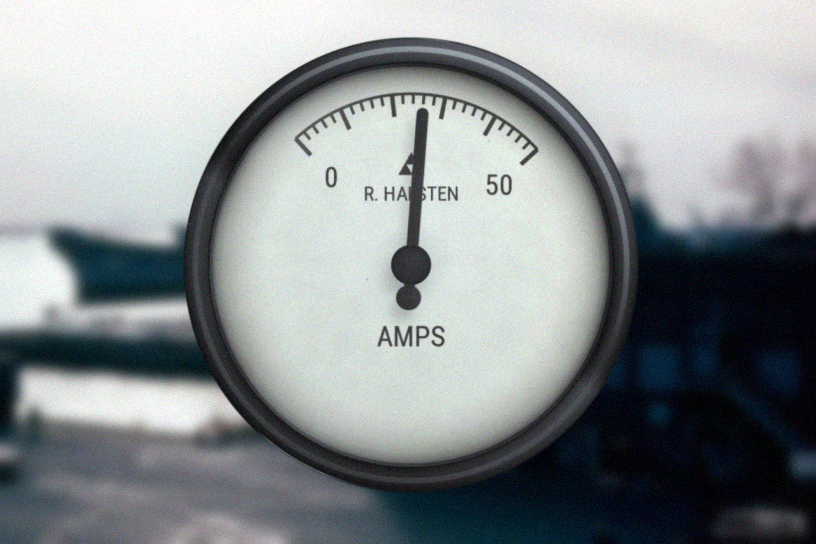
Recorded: 26 (A)
